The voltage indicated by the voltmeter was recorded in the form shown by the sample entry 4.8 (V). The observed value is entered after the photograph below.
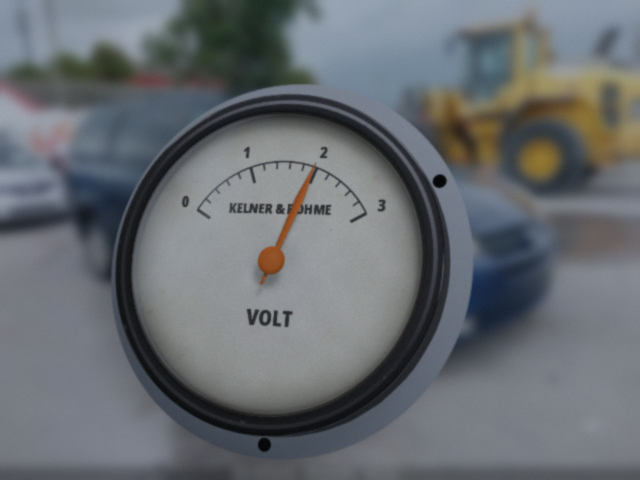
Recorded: 2 (V)
